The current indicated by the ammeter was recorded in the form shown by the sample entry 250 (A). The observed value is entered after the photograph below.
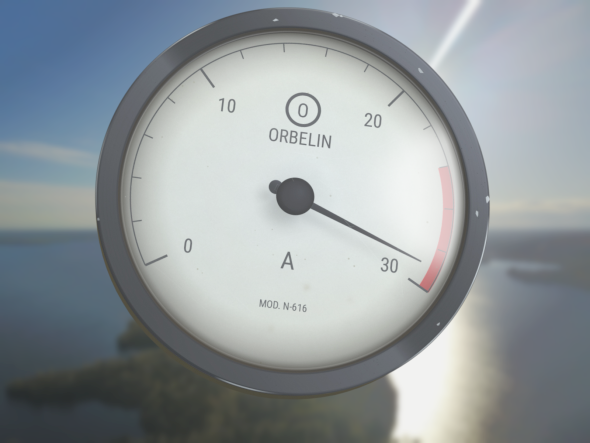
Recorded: 29 (A)
